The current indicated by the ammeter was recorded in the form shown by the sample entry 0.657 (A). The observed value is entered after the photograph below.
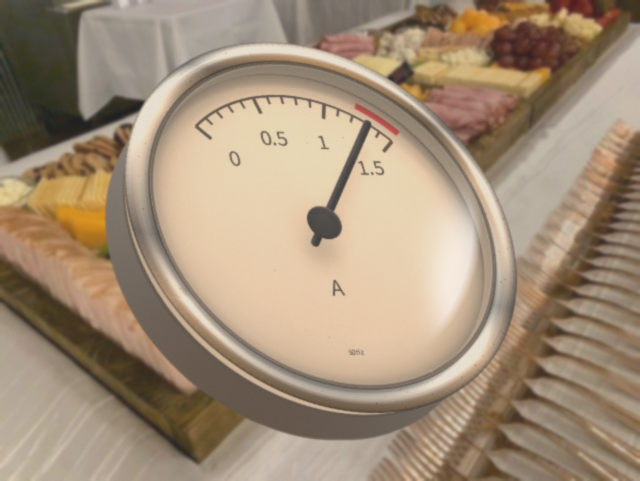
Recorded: 1.3 (A)
